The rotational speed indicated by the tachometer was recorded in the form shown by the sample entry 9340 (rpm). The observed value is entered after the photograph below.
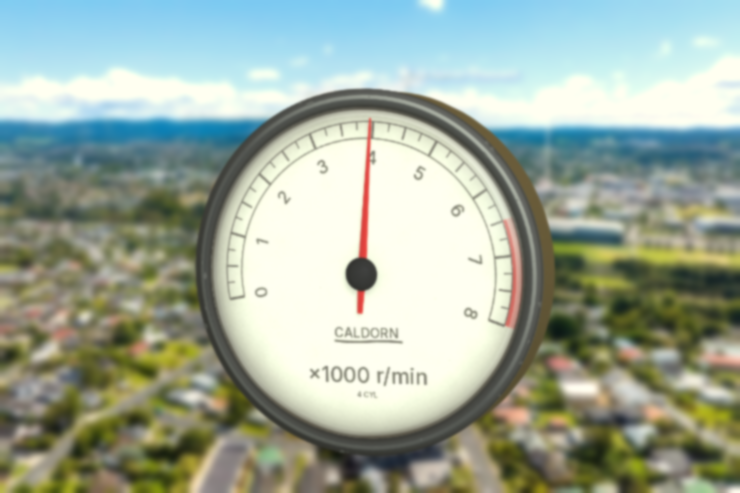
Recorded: 4000 (rpm)
